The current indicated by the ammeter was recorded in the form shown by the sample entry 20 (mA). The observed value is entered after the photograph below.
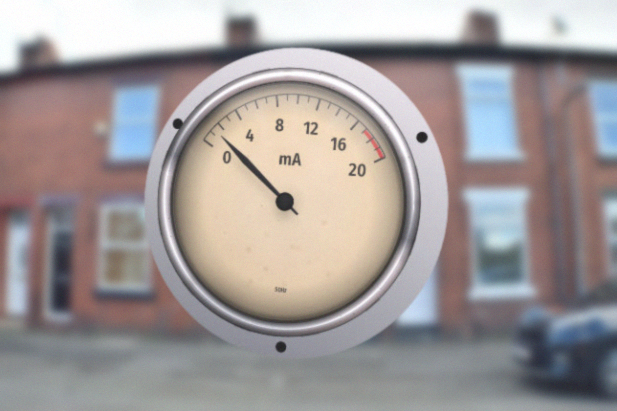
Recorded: 1.5 (mA)
